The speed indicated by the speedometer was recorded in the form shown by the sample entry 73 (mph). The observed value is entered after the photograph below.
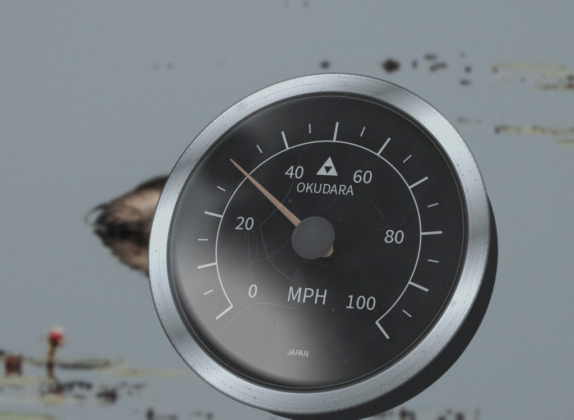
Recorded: 30 (mph)
